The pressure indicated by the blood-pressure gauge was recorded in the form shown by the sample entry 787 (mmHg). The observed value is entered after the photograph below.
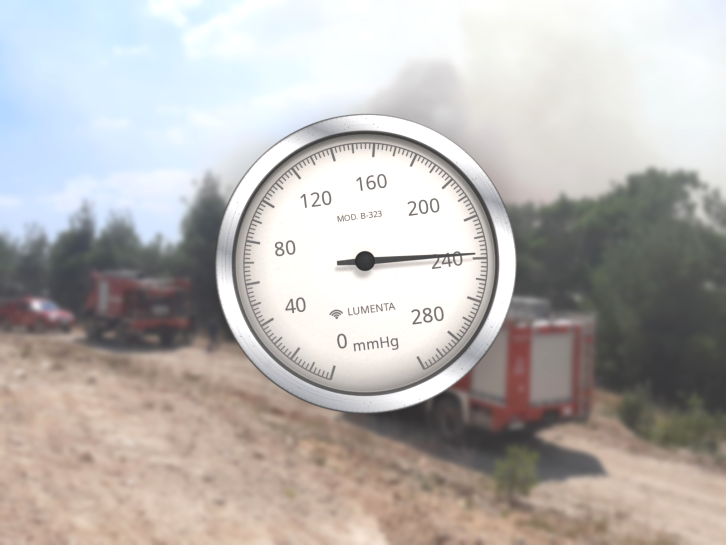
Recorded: 238 (mmHg)
